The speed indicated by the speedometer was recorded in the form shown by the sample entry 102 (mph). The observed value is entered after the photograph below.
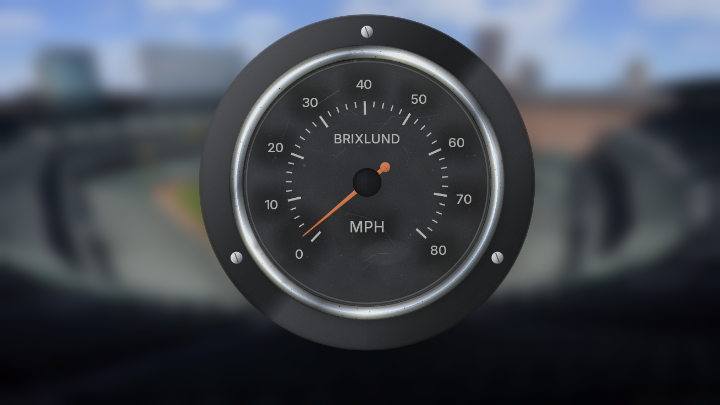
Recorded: 2 (mph)
